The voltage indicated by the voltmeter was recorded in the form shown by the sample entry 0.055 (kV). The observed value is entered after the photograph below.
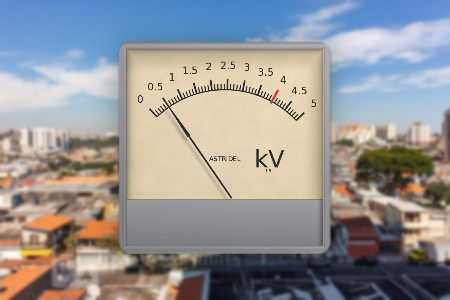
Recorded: 0.5 (kV)
